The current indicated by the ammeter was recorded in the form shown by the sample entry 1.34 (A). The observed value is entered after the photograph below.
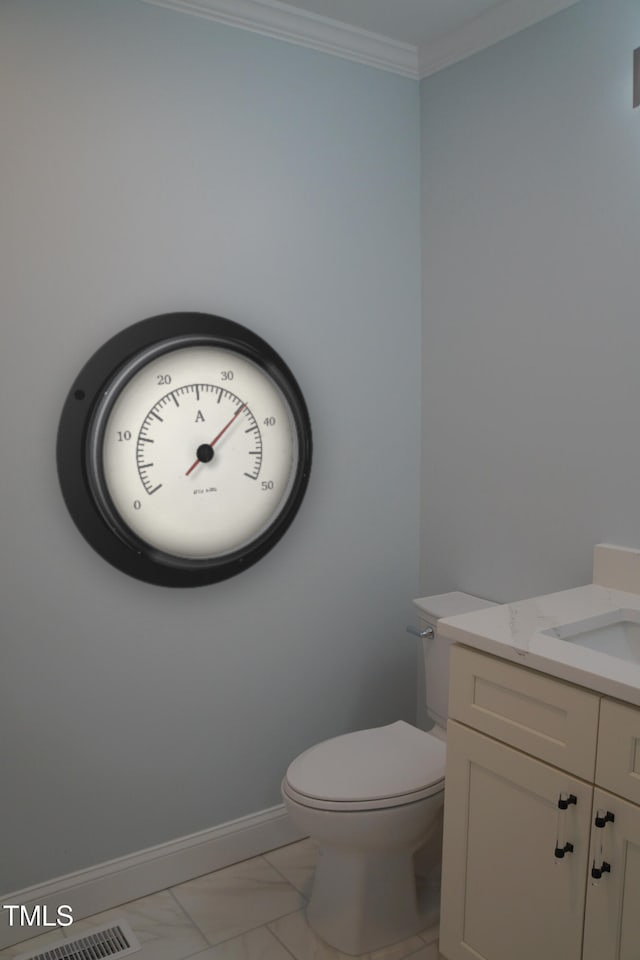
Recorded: 35 (A)
